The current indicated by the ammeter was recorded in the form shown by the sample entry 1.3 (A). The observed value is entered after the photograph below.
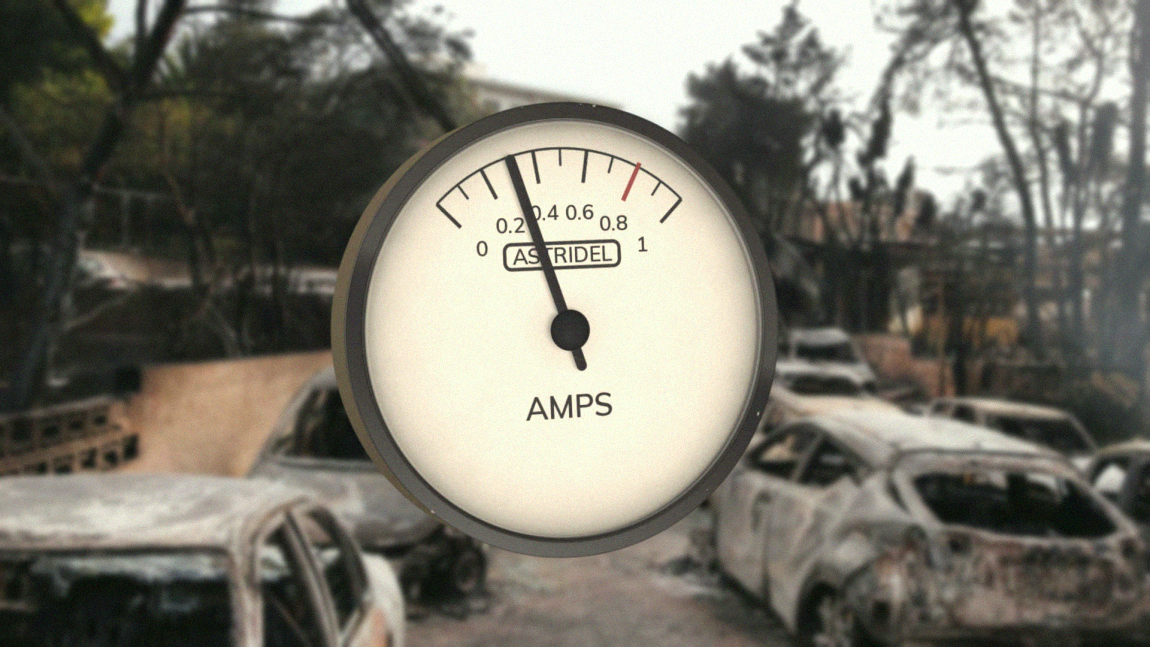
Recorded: 0.3 (A)
